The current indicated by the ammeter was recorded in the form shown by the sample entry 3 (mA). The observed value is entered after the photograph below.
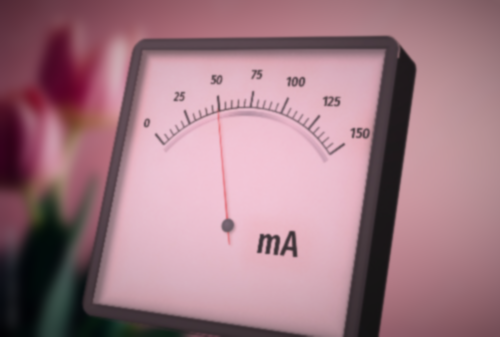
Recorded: 50 (mA)
